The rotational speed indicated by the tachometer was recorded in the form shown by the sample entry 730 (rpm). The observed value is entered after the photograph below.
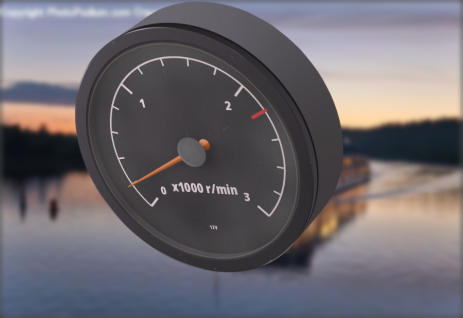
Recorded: 200 (rpm)
